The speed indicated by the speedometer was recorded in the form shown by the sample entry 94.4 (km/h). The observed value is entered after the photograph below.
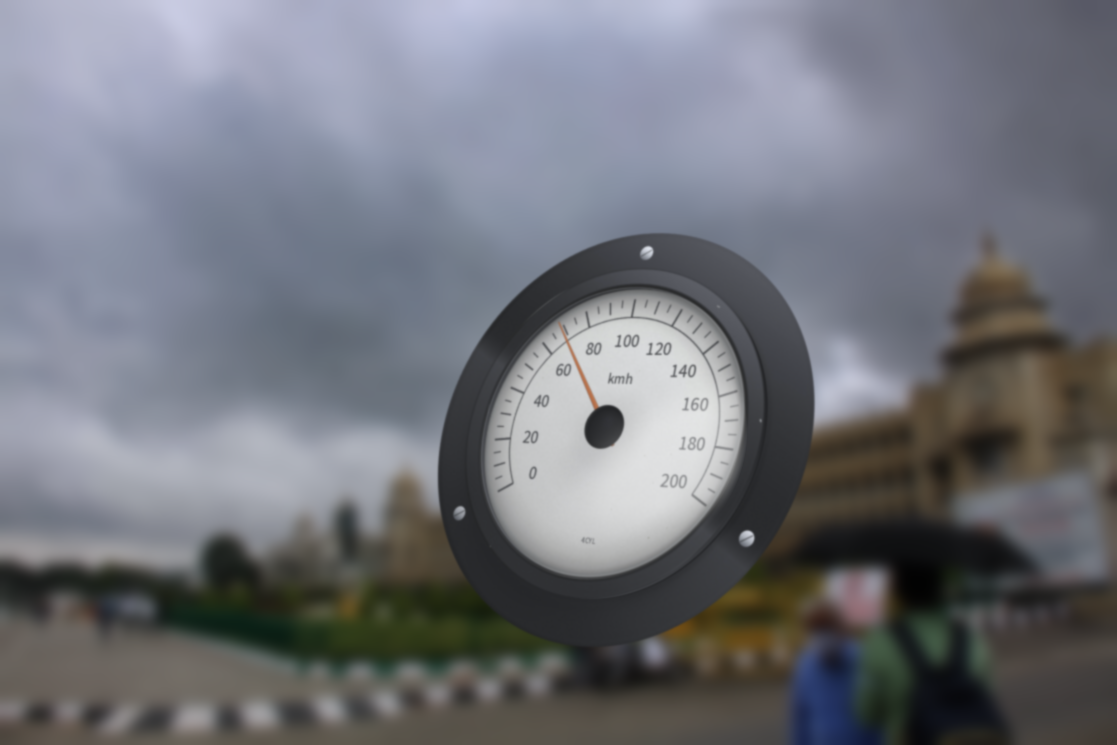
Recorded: 70 (km/h)
